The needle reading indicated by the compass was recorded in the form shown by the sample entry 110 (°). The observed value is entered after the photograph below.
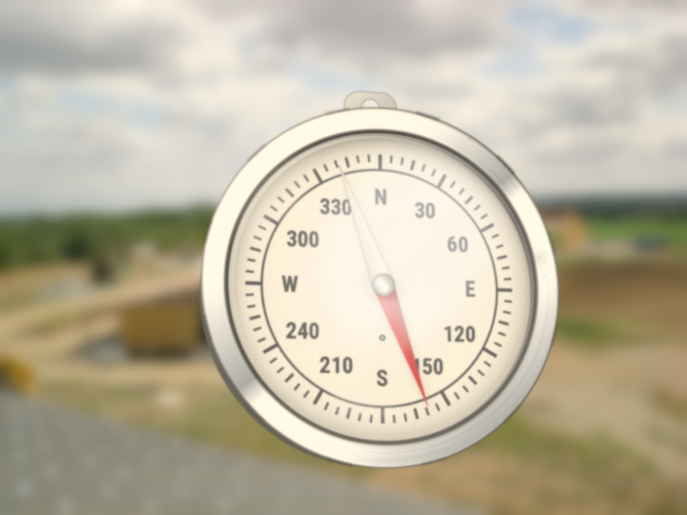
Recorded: 160 (°)
